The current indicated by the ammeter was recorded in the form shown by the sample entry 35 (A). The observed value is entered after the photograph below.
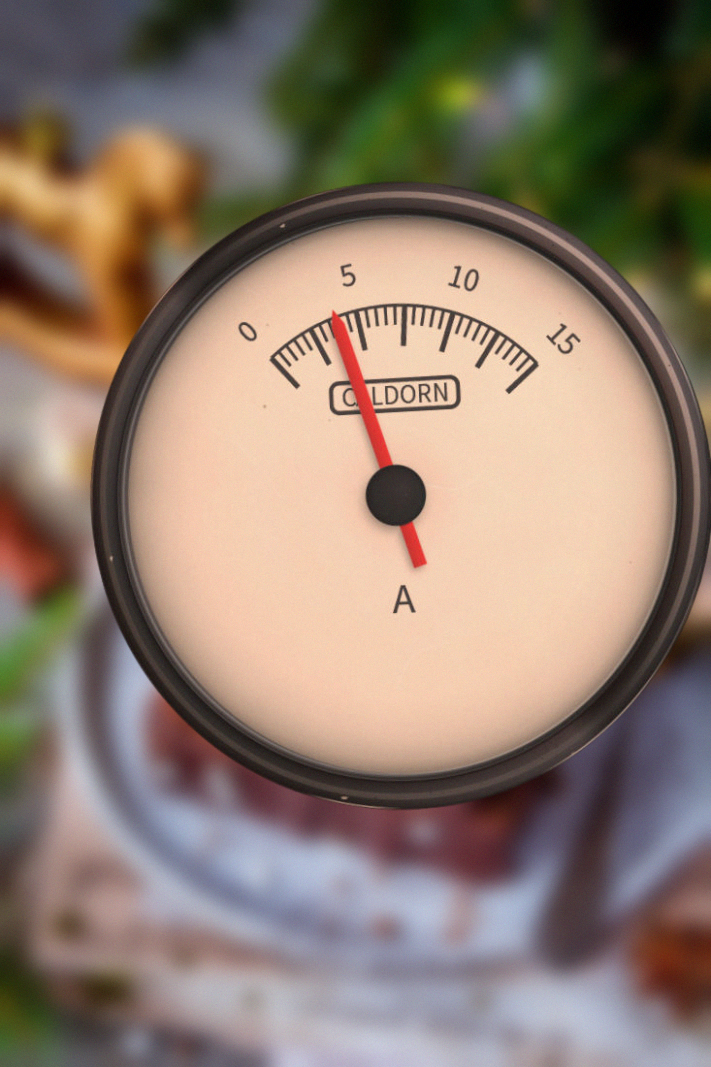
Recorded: 4 (A)
